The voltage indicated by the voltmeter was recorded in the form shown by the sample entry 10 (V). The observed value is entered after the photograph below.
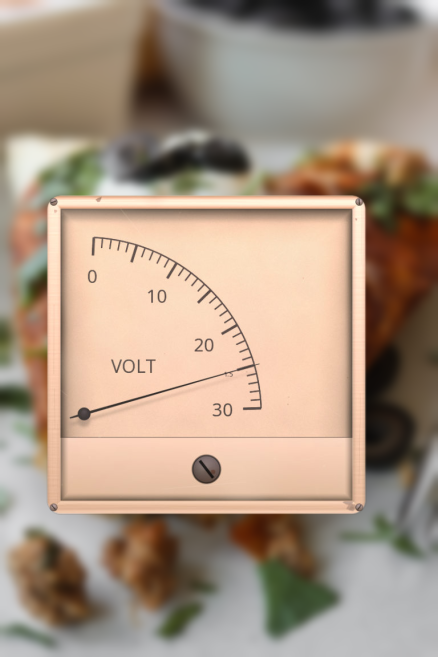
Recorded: 25 (V)
